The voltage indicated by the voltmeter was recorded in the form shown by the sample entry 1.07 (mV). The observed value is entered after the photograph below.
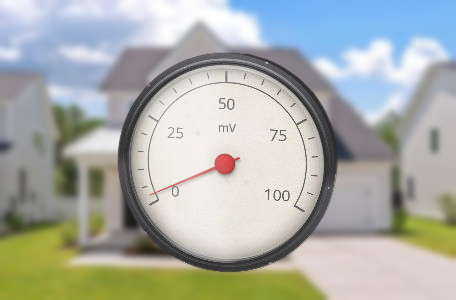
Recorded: 2.5 (mV)
